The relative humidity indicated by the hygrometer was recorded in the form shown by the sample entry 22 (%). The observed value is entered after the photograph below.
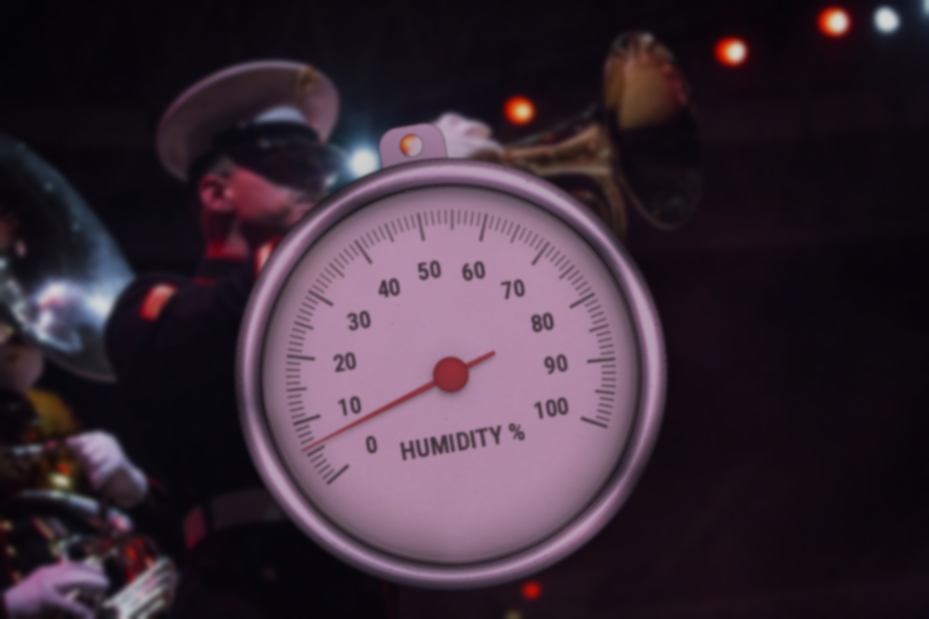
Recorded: 6 (%)
